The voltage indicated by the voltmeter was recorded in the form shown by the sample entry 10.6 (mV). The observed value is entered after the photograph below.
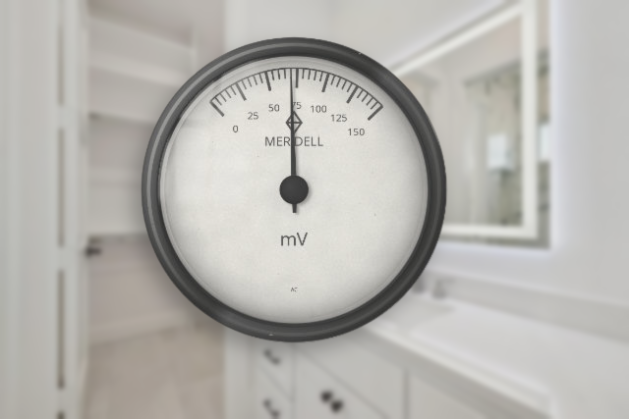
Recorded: 70 (mV)
